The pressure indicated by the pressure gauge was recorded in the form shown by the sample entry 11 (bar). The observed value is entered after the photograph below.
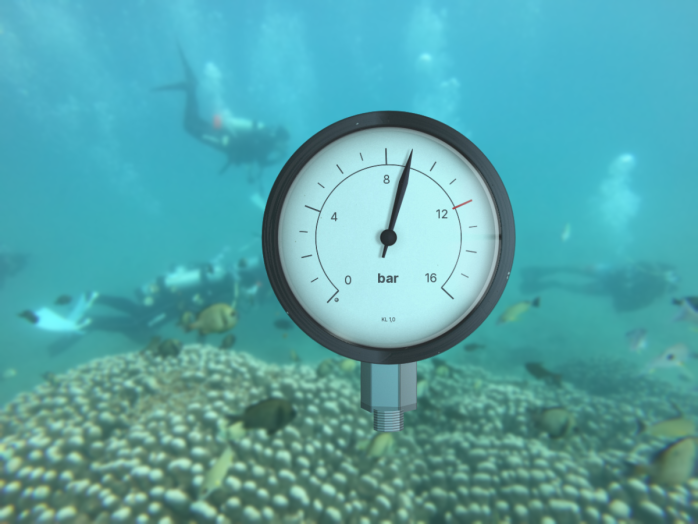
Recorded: 9 (bar)
